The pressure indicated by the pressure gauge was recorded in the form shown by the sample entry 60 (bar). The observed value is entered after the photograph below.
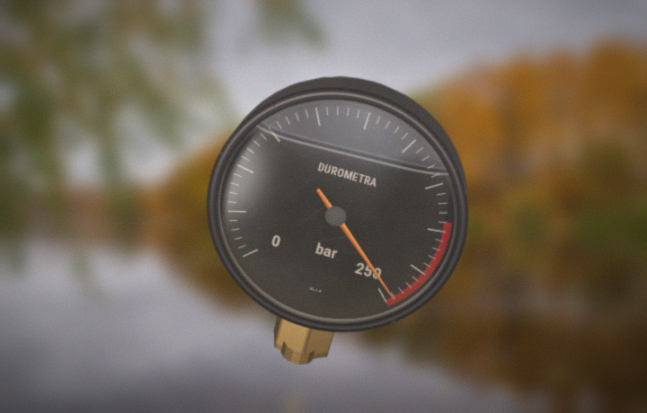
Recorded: 245 (bar)
